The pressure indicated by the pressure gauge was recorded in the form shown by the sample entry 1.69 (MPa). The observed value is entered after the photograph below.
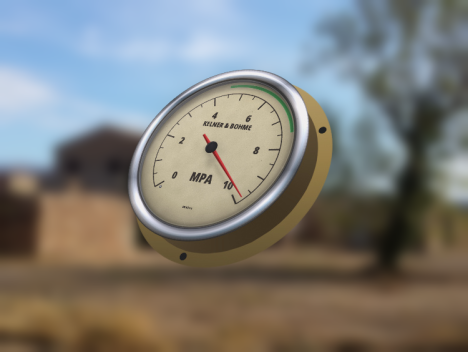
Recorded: 9.75 (MPa)
